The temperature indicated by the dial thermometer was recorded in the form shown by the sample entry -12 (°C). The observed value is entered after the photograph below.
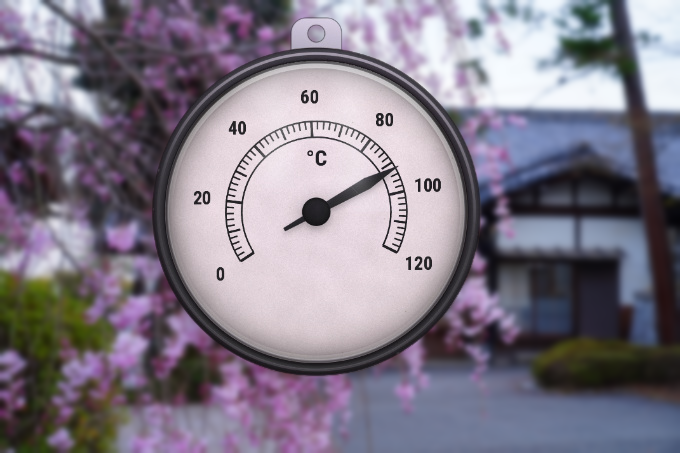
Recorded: 92 (°C)
